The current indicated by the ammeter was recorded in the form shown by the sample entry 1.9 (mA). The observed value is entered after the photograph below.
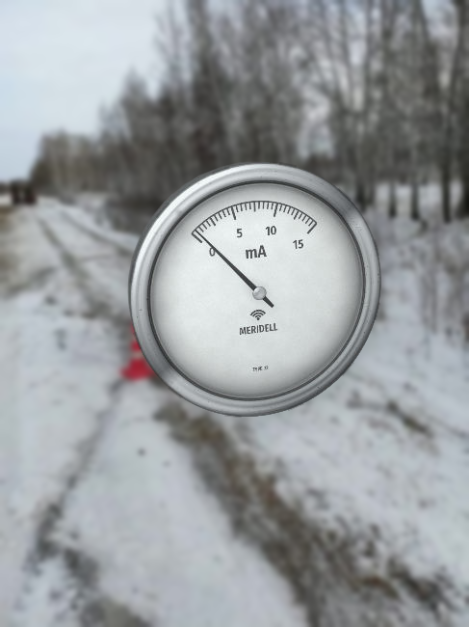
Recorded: 0.5 (mA)
